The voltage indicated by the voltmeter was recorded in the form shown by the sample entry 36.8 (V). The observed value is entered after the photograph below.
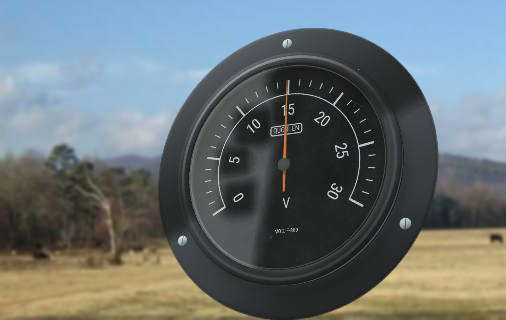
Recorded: 15 (V)
